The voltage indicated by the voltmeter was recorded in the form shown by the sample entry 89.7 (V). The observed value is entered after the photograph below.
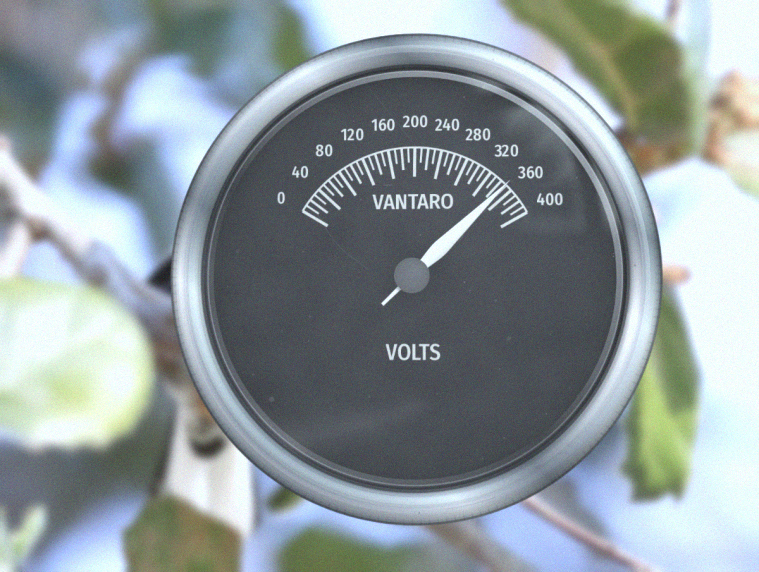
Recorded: 350 (V)
